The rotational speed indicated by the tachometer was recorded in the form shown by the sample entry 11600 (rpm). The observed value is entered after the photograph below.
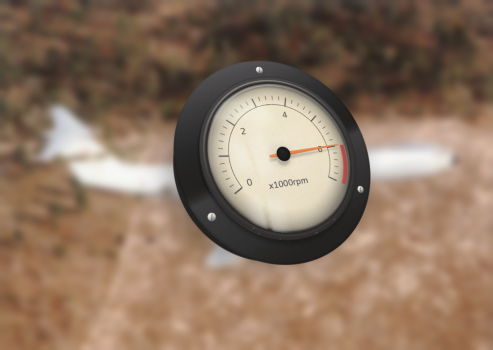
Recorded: 6000 (rpm)
